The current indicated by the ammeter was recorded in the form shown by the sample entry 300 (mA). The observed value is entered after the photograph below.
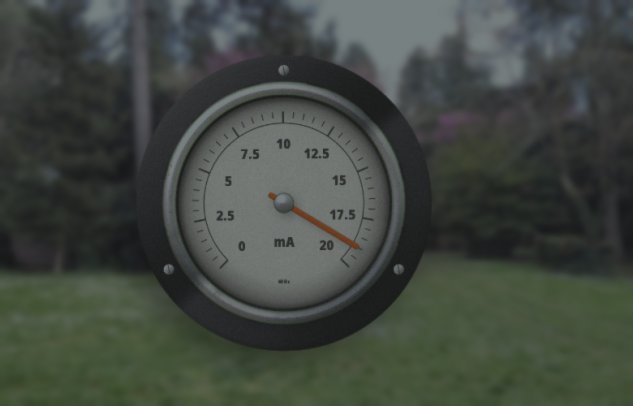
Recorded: 19 (mA)
